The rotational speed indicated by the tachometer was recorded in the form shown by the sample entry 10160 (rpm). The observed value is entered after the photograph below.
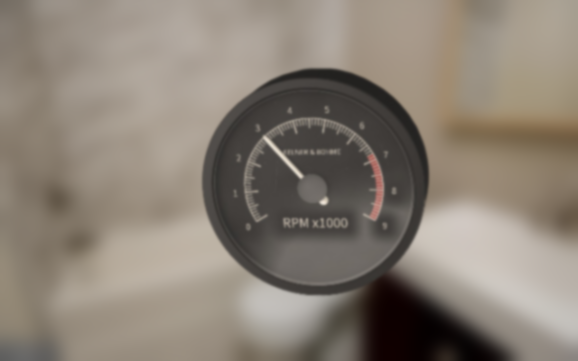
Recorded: 3000 (rpm)
